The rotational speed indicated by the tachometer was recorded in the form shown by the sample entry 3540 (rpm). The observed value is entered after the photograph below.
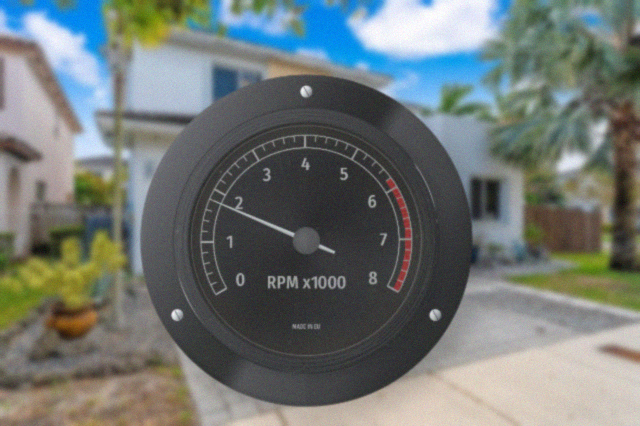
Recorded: 1800 (rpm)
